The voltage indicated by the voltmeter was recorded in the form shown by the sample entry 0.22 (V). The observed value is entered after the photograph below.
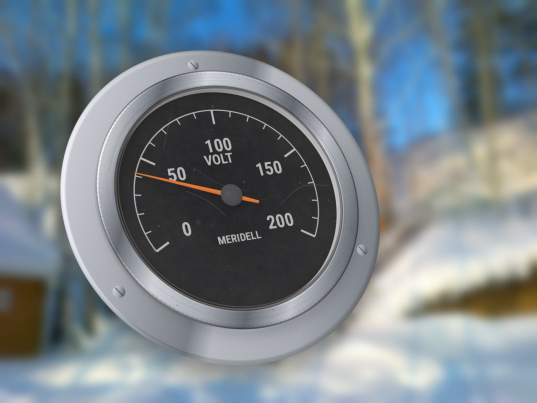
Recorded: 40 (V)
